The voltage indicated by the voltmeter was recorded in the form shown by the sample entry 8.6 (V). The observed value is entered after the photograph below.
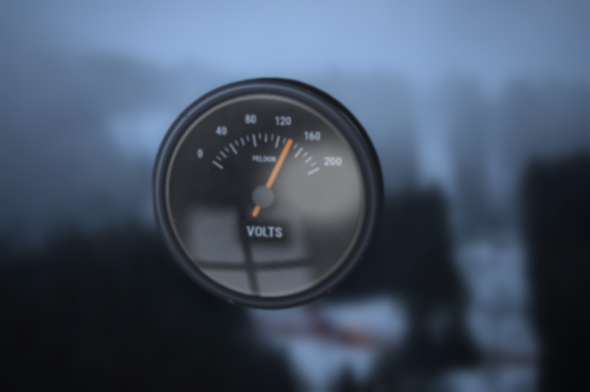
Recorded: 140 (V)
